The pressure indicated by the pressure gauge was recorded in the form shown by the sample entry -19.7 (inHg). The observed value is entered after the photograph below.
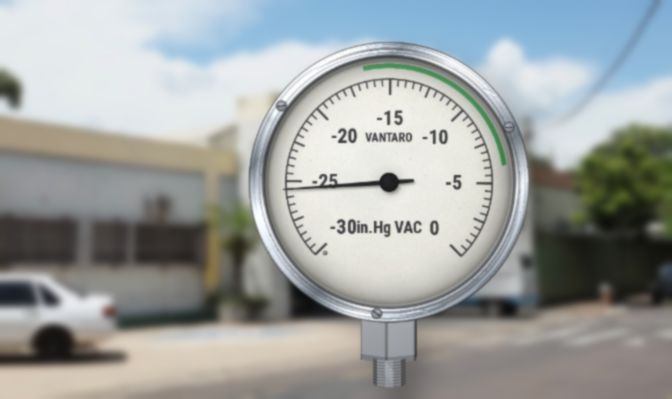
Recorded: -25.5 (inHg)
